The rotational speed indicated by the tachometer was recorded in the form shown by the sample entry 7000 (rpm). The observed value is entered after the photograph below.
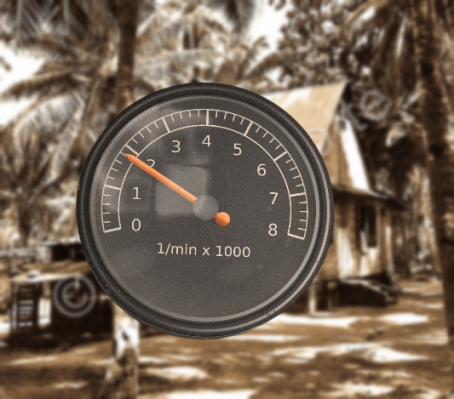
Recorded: 1800 (rpm)
